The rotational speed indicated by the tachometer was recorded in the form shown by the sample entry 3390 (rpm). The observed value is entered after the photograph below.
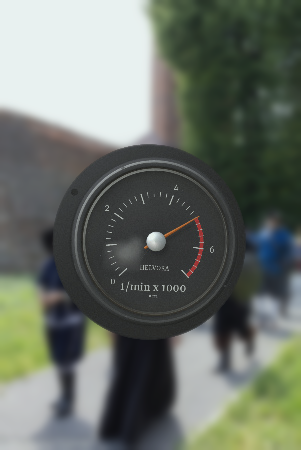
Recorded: 5000 (rpm)
